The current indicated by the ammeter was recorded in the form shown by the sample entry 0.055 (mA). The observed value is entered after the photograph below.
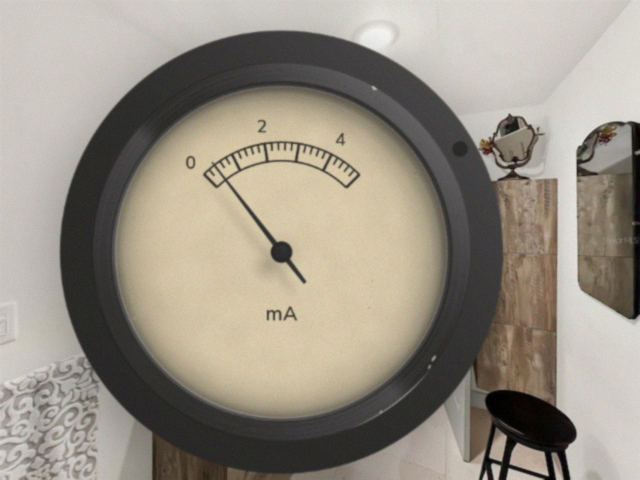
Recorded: 0.4 (mA)
